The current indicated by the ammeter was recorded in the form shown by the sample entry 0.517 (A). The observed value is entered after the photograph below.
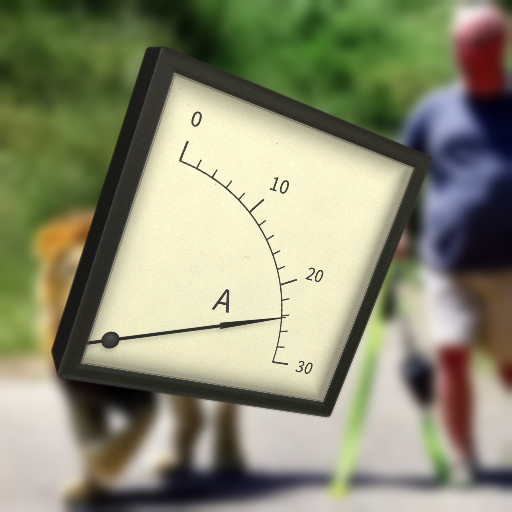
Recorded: 24 (A)
